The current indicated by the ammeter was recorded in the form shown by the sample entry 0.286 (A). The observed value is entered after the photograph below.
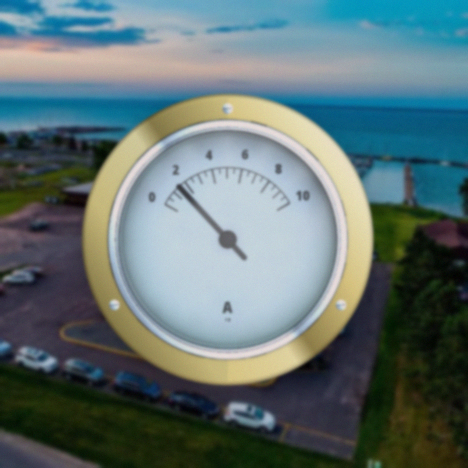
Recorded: 1.5 (A)
